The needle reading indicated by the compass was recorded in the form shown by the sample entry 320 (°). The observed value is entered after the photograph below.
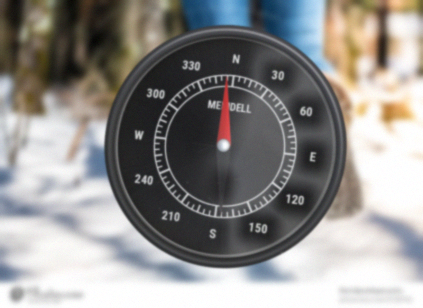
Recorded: 355 (°)
